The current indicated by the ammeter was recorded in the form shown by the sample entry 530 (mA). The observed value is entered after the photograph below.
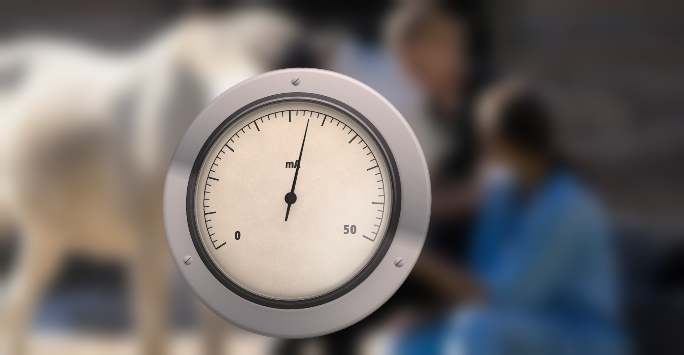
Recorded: 28 (mA)
